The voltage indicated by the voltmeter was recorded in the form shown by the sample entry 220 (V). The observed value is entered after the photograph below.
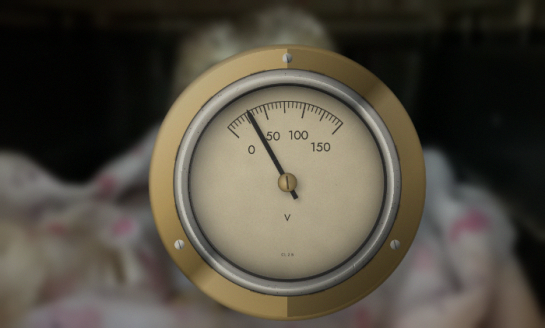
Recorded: 30 (V)
